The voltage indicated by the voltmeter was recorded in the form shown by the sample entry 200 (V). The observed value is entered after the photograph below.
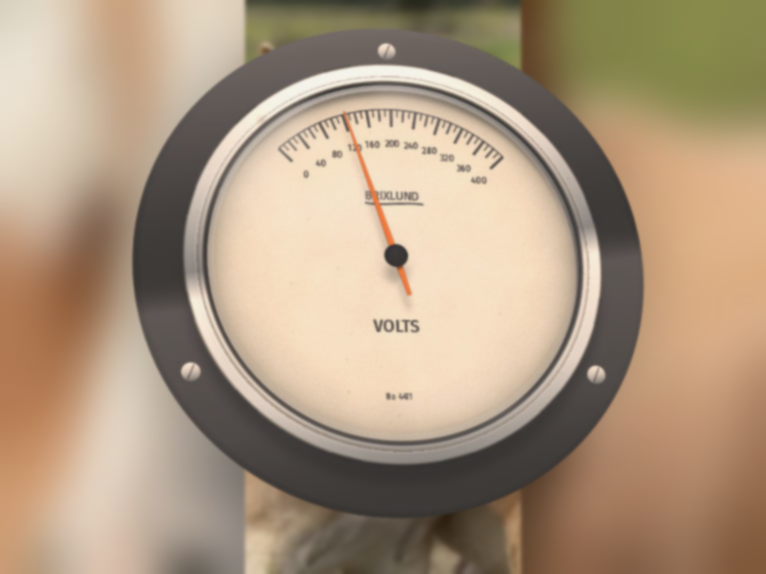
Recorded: 120 (V)
